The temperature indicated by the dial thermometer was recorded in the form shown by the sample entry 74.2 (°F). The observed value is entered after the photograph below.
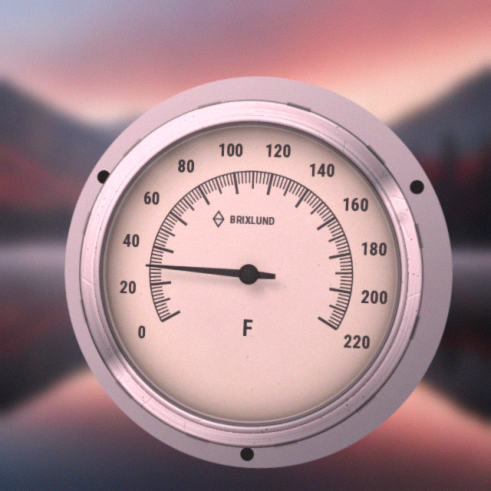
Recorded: 30 (°F)
